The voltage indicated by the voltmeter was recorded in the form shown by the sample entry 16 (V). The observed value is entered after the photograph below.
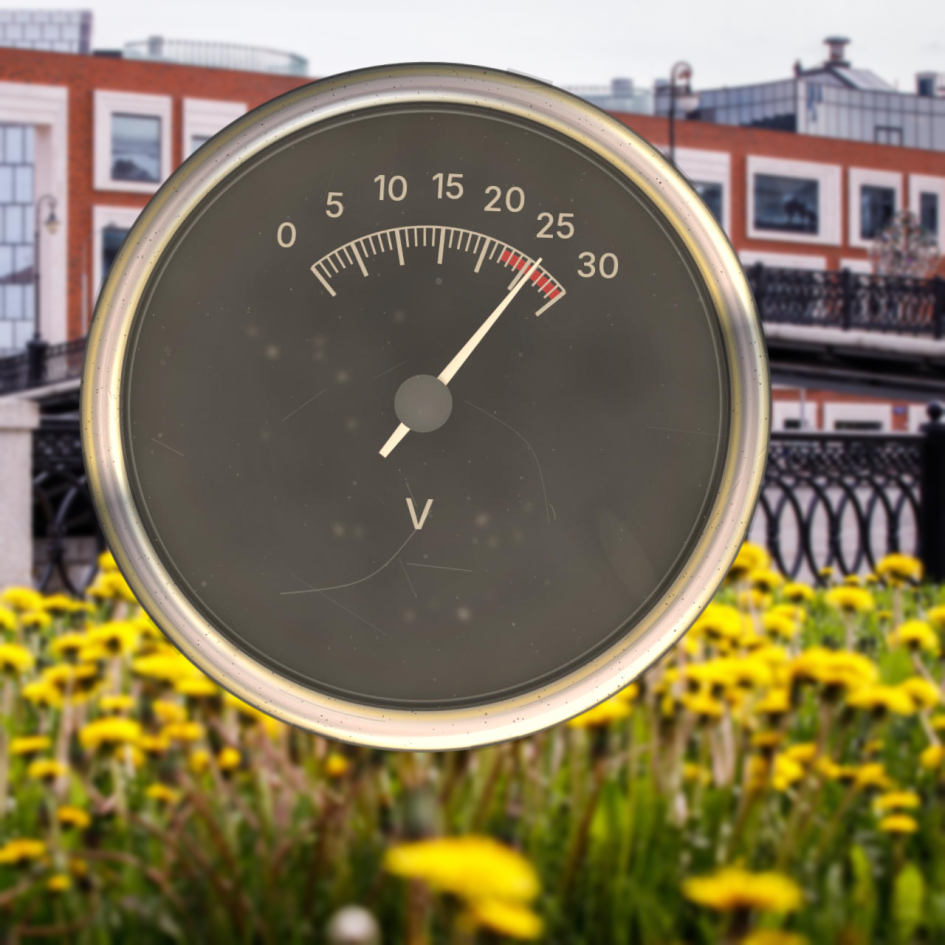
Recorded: 26 (V)
